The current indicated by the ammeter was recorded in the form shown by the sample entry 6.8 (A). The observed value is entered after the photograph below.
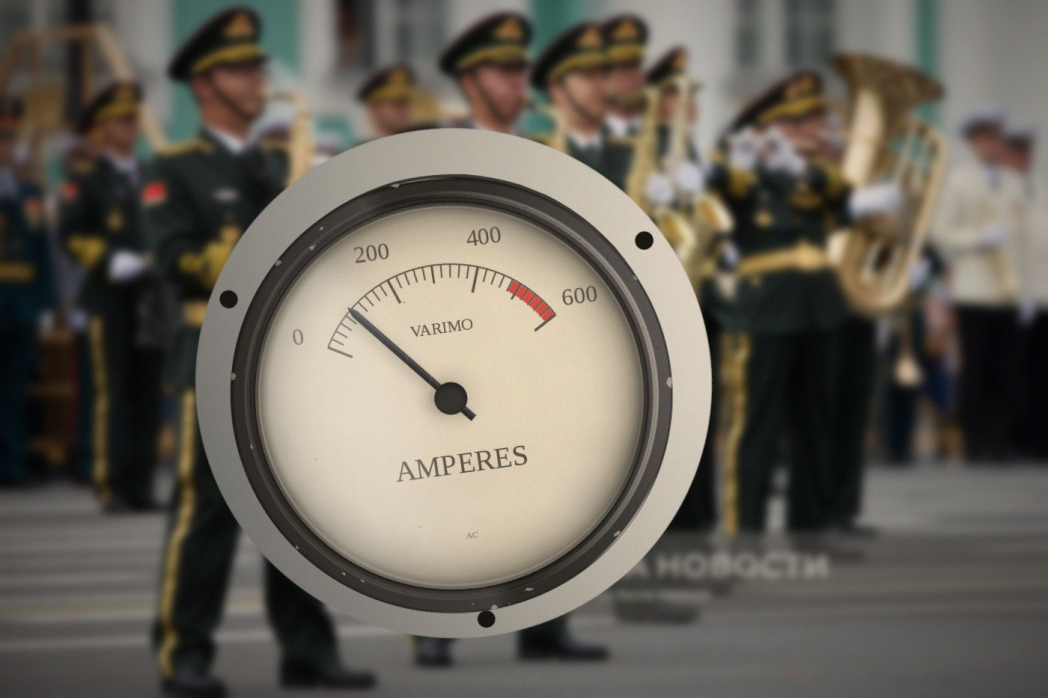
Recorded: 100 (A)
